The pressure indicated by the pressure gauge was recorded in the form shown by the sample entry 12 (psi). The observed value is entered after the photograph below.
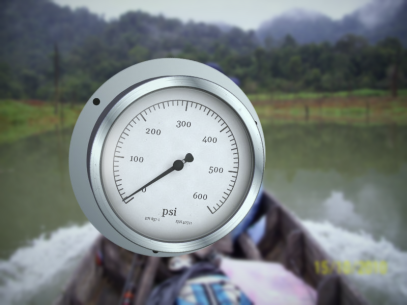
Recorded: 10 (psi)
